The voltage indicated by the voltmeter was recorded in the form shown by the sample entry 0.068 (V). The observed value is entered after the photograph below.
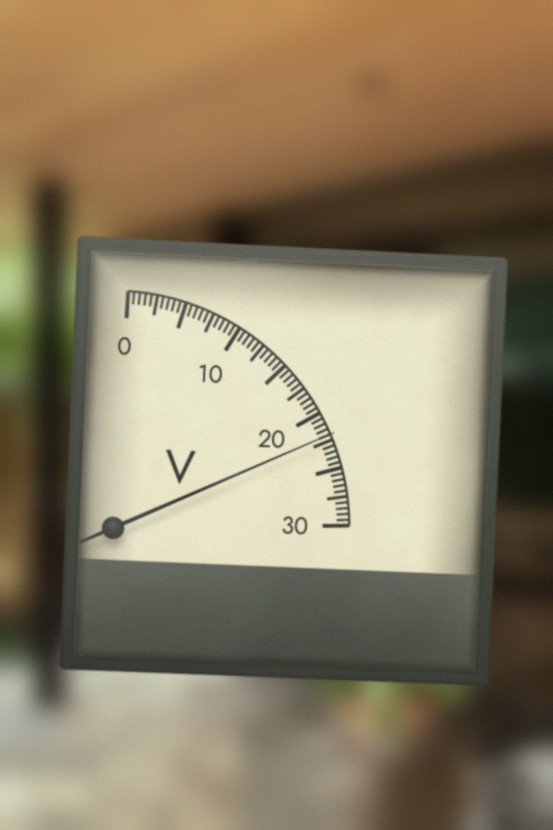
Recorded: 22 (V)
